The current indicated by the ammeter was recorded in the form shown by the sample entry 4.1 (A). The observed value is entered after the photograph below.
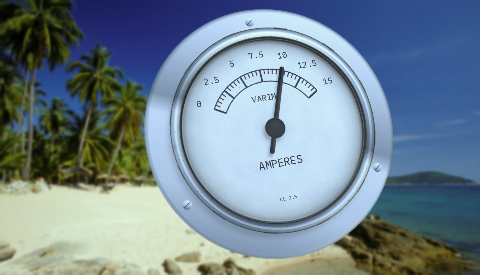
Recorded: 10 (A)
